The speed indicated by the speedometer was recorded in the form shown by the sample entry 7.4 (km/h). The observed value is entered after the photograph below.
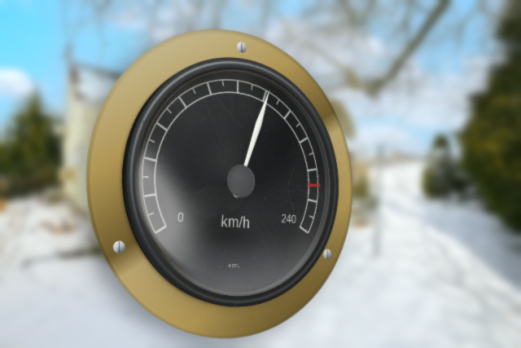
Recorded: 140 (km/h)
